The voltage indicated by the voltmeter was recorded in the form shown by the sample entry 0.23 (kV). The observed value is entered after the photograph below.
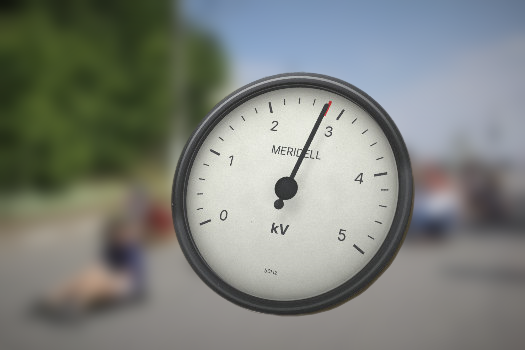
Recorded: 2.8 (kV)
